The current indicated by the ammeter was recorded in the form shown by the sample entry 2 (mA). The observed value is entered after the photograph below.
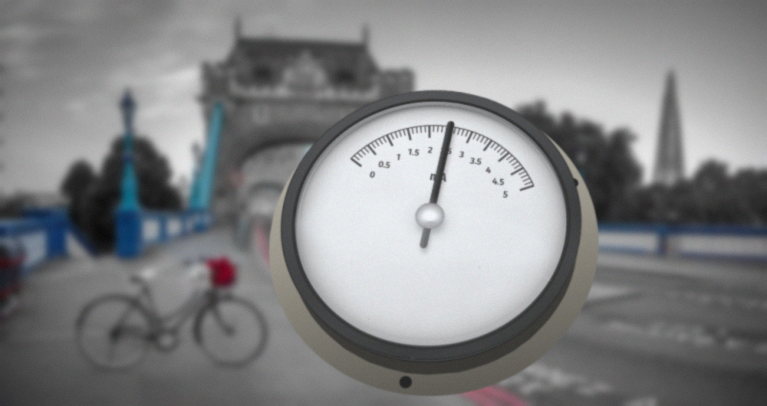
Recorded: 2.5 (mA)
